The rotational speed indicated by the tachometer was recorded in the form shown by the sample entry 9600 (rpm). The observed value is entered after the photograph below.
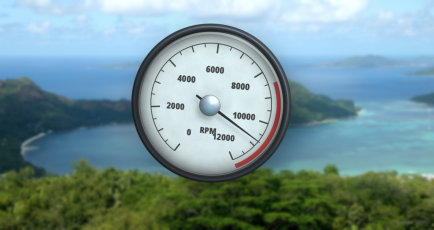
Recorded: 10750 (rpm)
